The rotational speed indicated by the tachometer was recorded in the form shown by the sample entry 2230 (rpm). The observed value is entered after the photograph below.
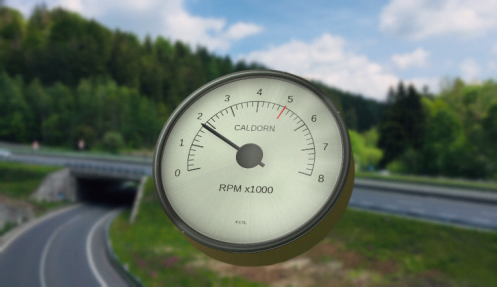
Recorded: 1800 (rpm)
